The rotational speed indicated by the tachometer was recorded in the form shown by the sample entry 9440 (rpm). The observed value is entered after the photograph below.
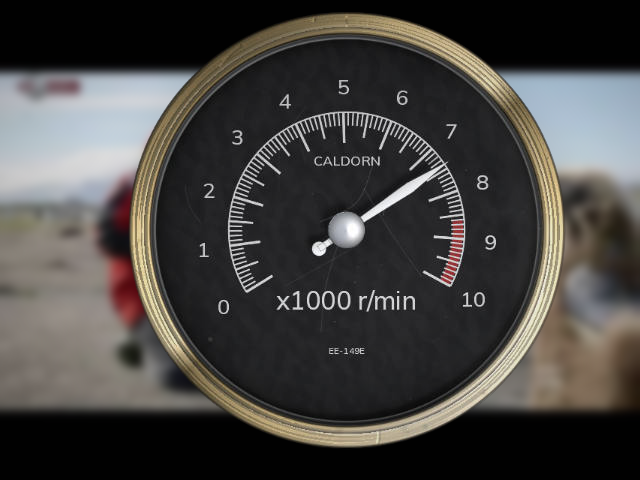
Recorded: 7400 (rpm)
